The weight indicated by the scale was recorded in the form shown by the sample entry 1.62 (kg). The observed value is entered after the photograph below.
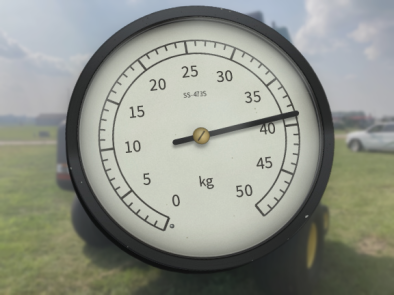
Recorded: 39 (kg)
